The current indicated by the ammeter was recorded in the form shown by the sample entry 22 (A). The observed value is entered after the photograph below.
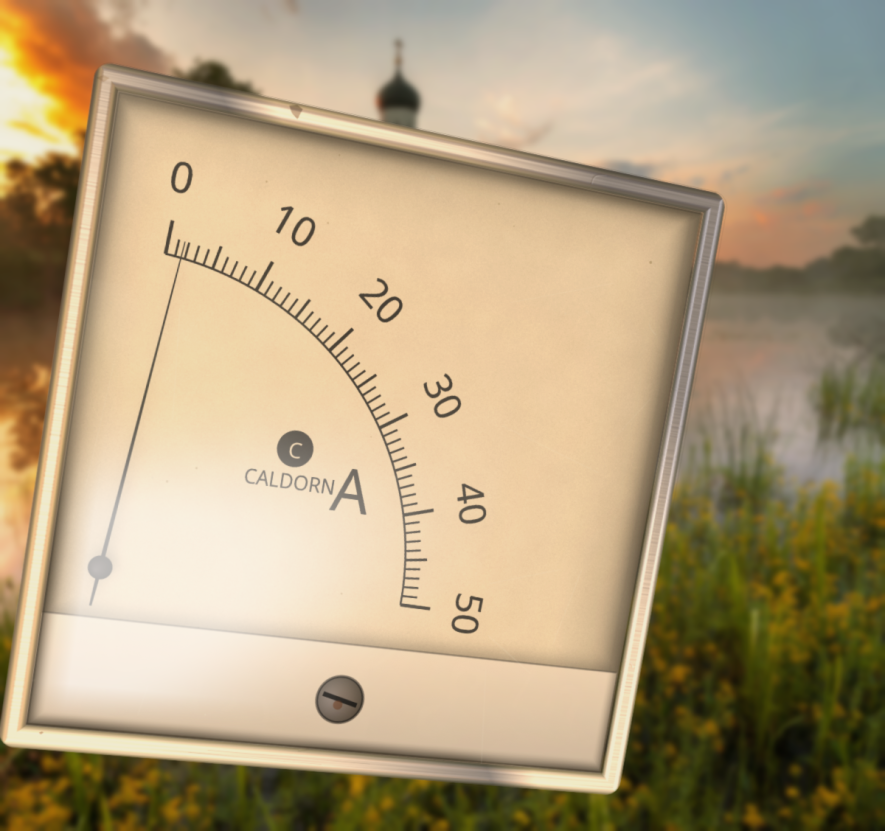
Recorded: 1.5 (A)
